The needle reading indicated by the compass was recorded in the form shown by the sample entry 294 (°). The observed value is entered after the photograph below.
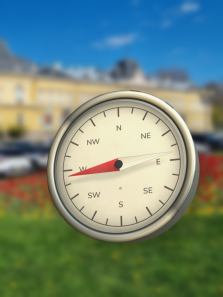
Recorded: 262.5 (°)
